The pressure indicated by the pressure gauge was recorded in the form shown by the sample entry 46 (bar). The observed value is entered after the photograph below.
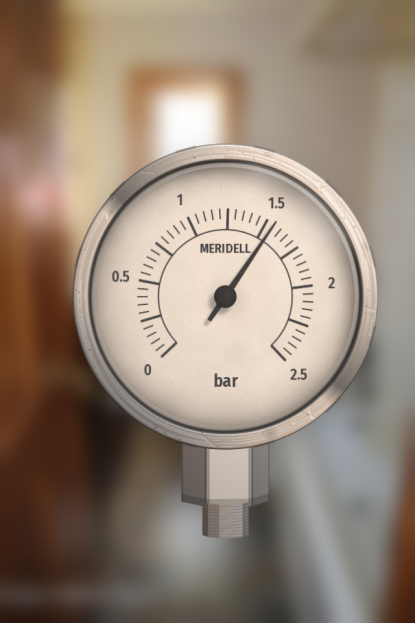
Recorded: 1.55 (bar)
